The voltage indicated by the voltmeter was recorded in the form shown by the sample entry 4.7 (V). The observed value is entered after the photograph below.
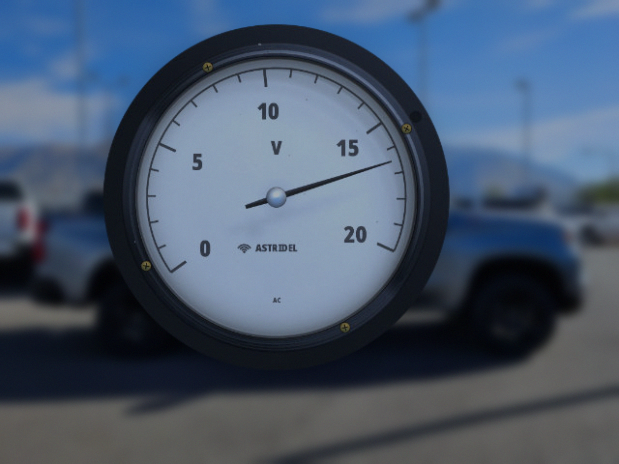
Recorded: 16.5 (V)
